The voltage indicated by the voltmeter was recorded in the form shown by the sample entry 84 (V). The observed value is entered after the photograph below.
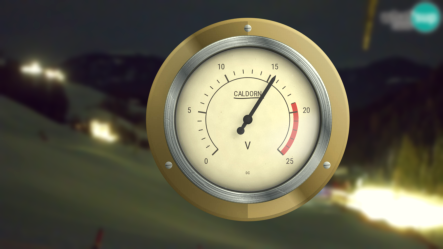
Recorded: 15.5 (V)
